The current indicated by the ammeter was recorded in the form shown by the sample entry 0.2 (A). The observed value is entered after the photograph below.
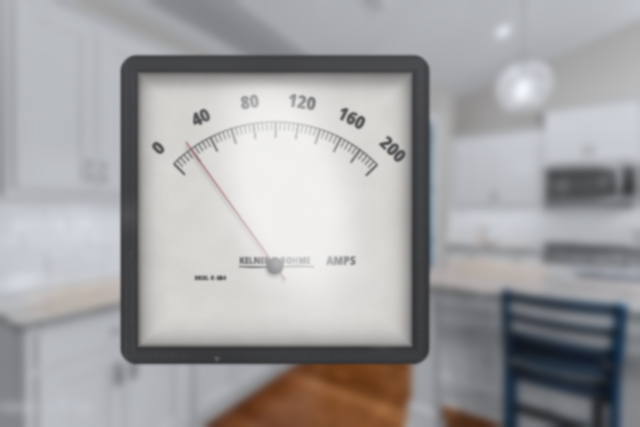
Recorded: 20 (A)
